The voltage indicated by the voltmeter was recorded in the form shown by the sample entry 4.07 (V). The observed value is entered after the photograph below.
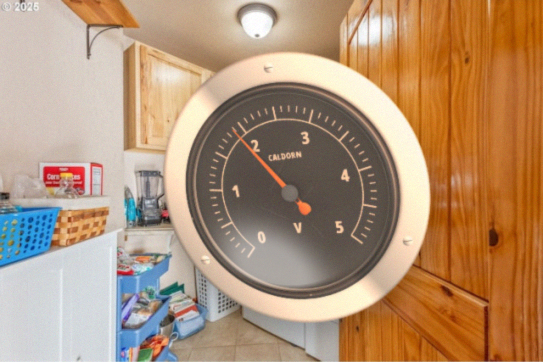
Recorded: 1.9 (V)
